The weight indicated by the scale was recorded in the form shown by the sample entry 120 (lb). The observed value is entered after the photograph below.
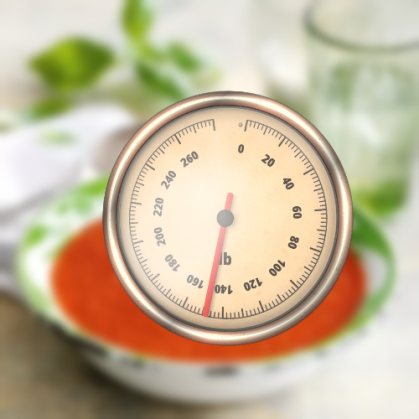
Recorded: 148 (lb)
